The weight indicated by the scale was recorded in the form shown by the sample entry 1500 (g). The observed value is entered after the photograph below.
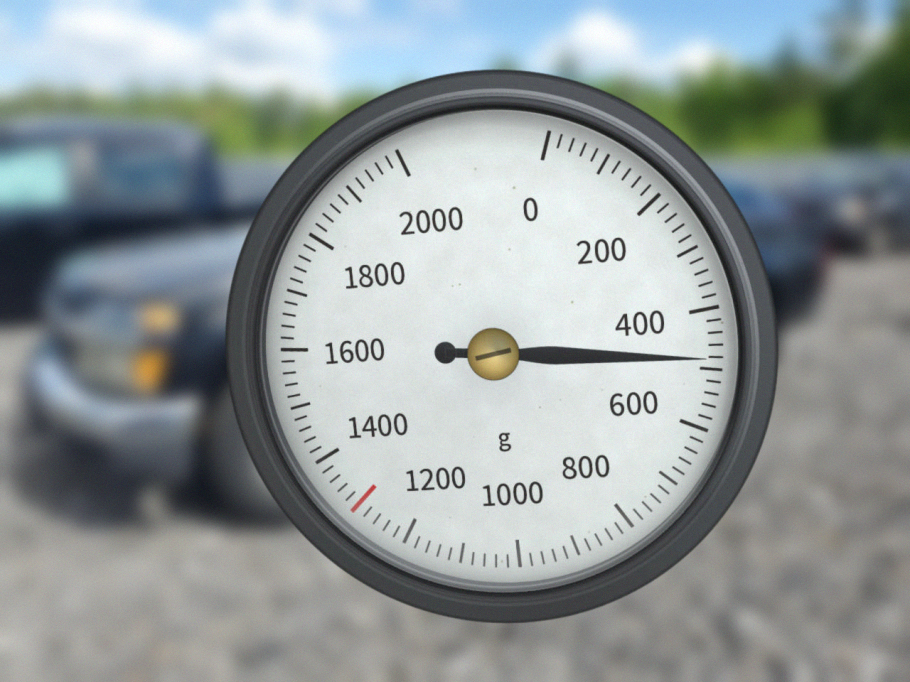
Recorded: 480 (g)
